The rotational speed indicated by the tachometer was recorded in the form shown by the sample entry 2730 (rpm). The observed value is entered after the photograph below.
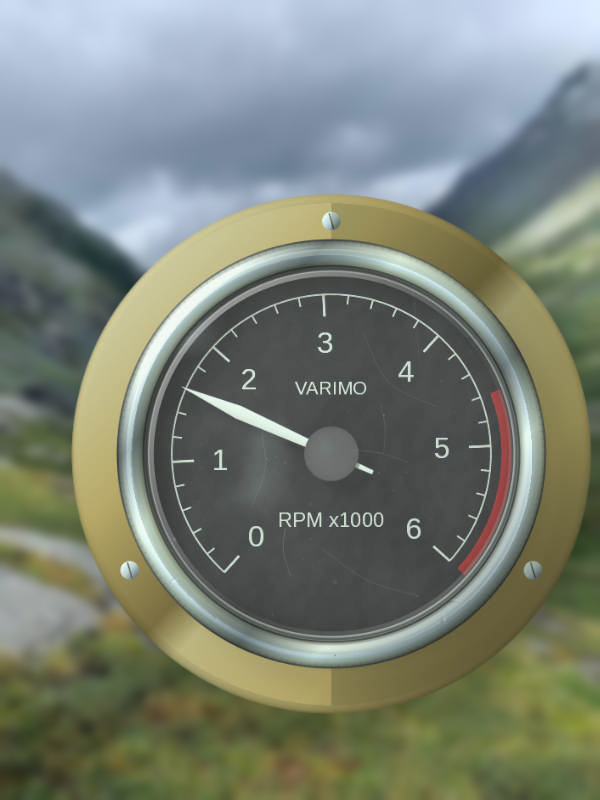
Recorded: 1600 (rpm)
